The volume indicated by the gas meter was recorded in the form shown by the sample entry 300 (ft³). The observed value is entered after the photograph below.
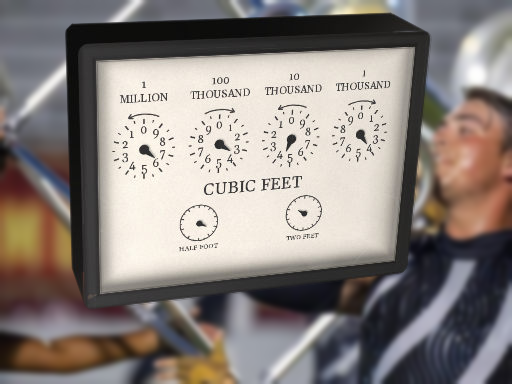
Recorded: 634400 (ft³)
